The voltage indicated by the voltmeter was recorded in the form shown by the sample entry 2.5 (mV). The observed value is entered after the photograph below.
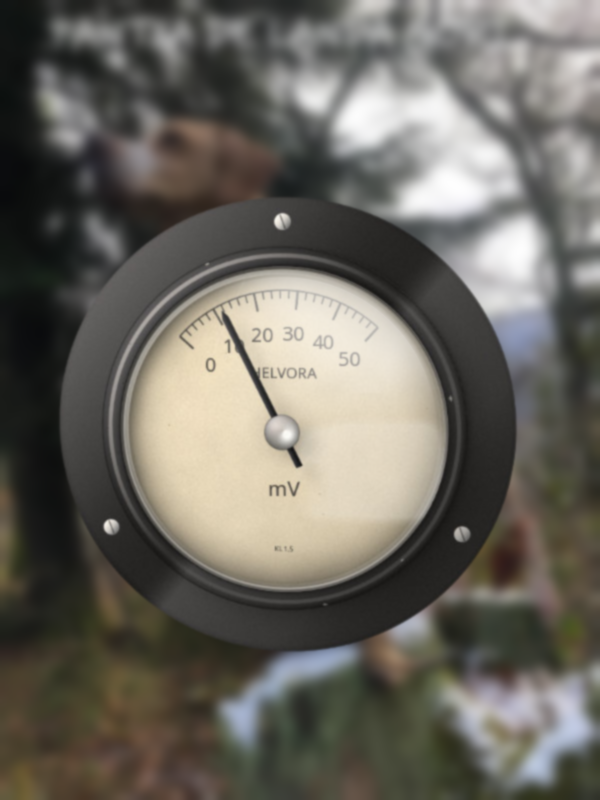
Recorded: 12 (mV)
